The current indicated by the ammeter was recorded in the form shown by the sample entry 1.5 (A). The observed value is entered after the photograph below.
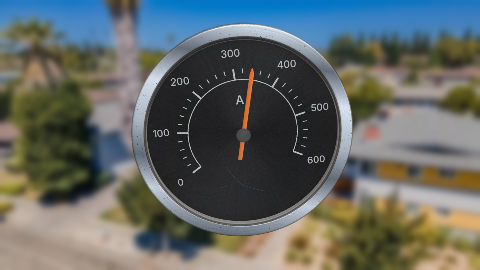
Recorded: 340 (A)
